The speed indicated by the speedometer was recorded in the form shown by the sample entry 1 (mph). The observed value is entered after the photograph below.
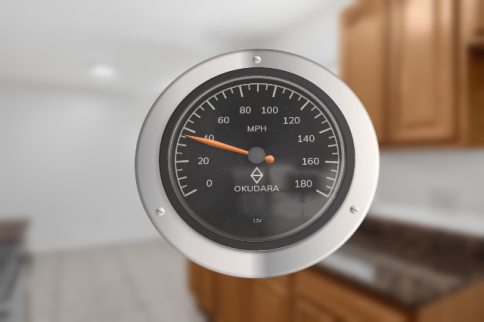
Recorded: 35 (mph)
